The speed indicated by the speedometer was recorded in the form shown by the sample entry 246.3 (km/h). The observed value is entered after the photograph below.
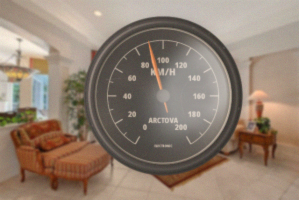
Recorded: 90 (km/h)
